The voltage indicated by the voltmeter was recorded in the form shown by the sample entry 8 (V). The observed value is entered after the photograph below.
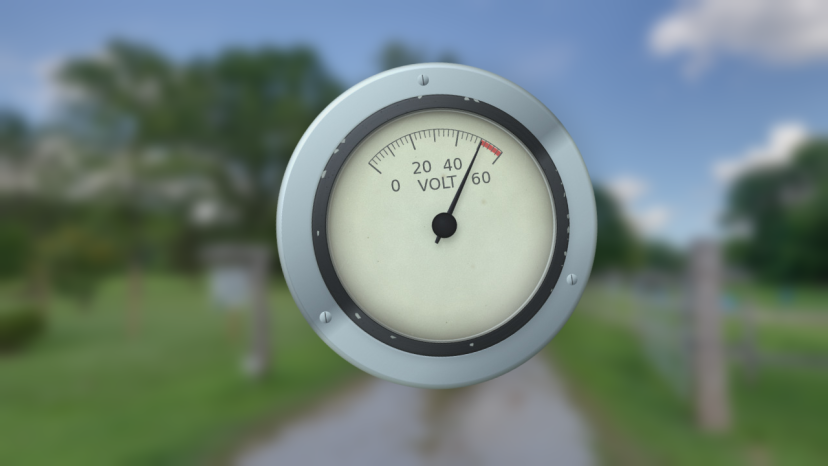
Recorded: 50 (V)
